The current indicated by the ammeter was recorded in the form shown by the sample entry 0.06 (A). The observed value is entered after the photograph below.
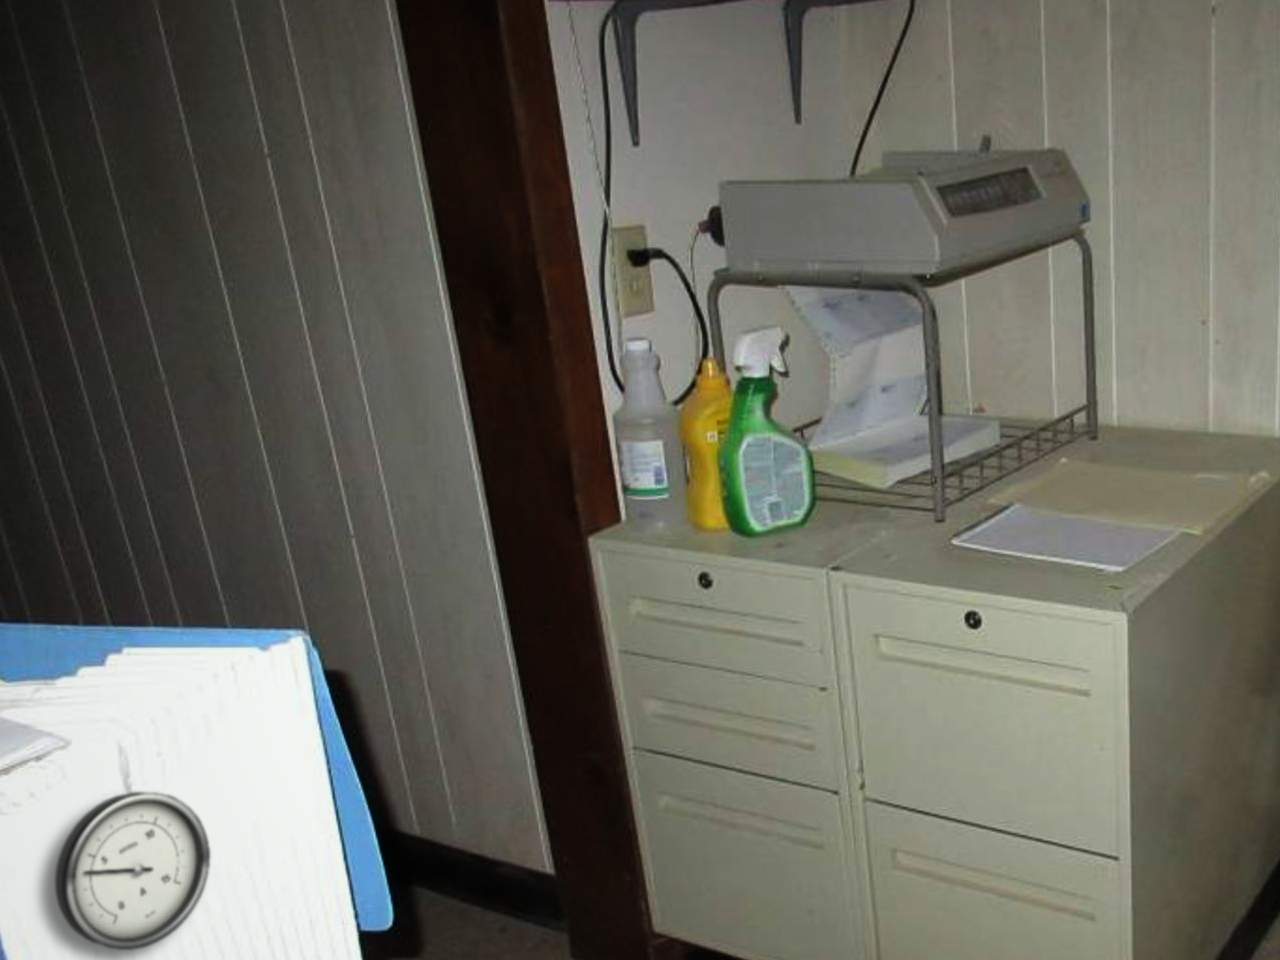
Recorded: 4 (A)
